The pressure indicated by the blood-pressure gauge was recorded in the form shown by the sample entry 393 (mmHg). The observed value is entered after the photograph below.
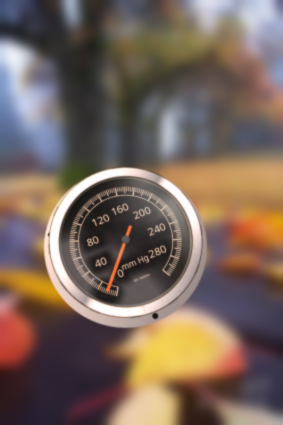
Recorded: 10 (mmHg)
